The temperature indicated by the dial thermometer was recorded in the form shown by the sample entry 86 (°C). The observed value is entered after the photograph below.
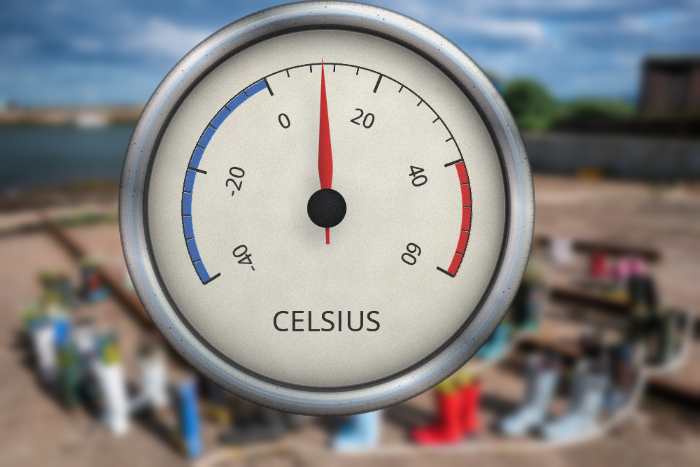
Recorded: 10 (°C)
